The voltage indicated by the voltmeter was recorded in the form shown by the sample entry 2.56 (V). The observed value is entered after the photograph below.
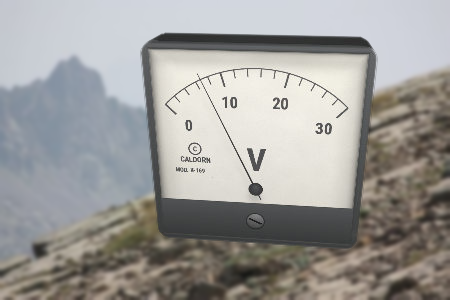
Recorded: 7 (V)
